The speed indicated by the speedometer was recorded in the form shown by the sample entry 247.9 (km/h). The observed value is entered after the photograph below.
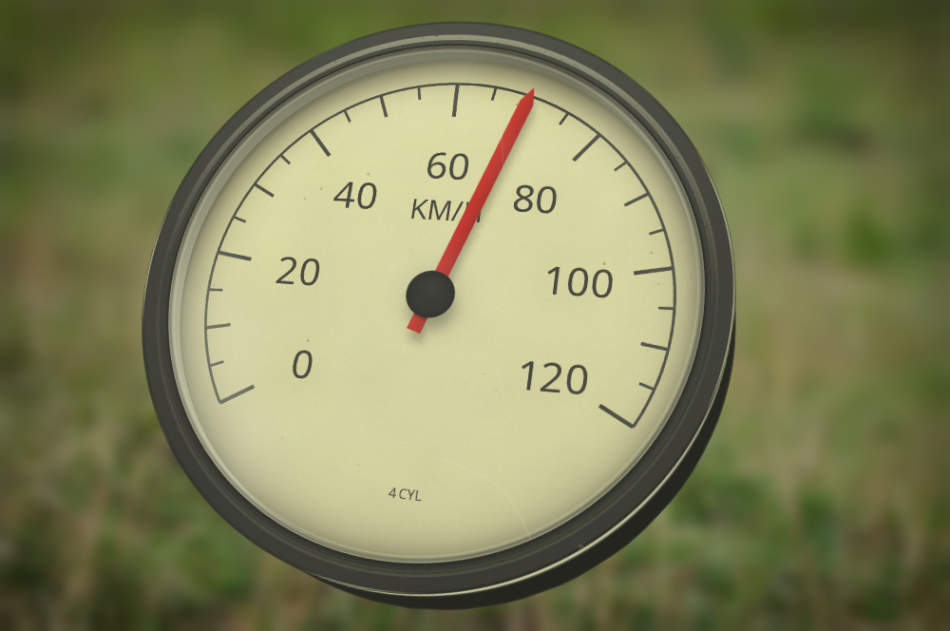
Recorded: 70 (km/h)
